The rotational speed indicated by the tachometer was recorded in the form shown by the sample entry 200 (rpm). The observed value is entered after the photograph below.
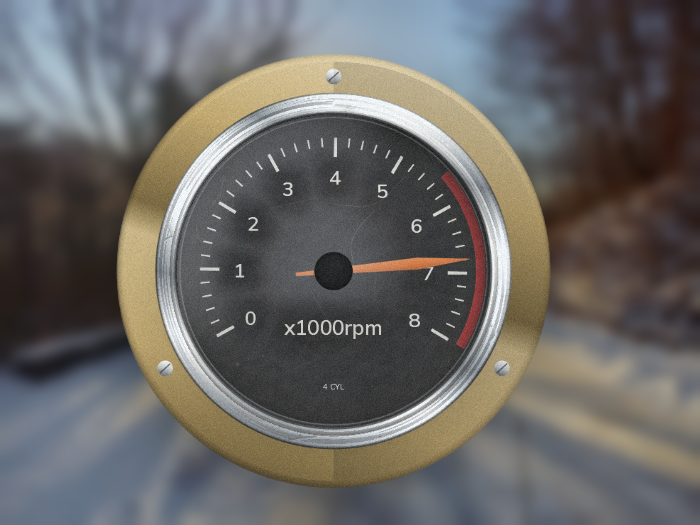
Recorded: 6800 (rpm)
